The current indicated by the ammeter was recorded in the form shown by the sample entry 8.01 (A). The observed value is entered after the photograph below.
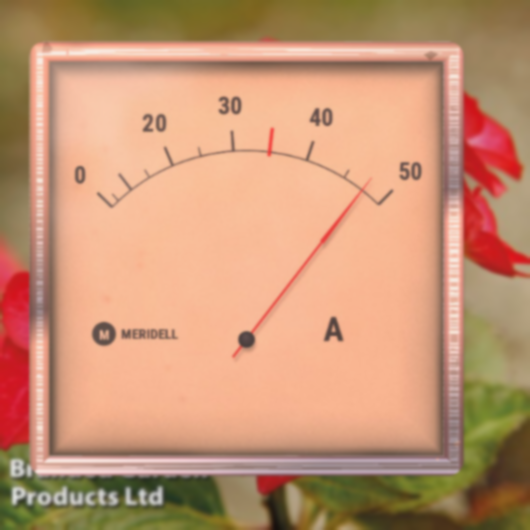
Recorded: 47.5 (A)
